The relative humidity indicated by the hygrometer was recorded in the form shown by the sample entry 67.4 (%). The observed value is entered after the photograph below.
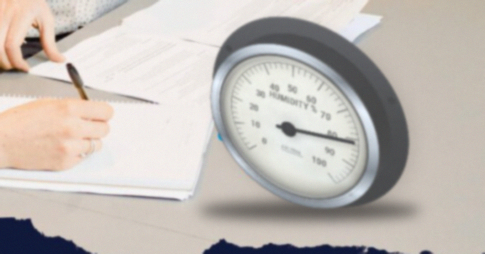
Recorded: 80 (%)
